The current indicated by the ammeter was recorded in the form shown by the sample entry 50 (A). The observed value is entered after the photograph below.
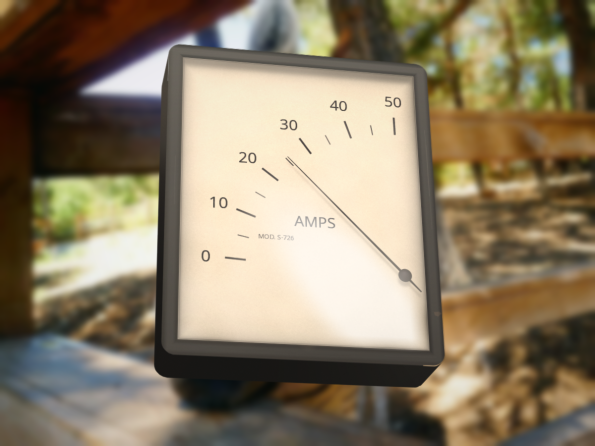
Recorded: 25 (A)
